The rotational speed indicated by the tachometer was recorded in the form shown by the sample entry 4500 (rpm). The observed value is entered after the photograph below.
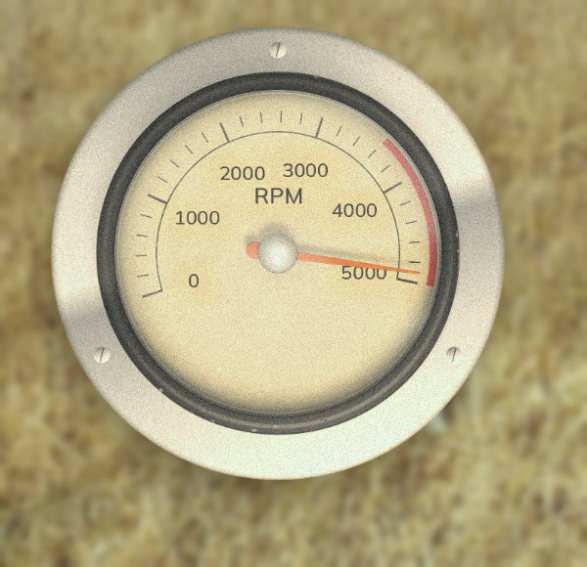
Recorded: 4900 (rpm)
